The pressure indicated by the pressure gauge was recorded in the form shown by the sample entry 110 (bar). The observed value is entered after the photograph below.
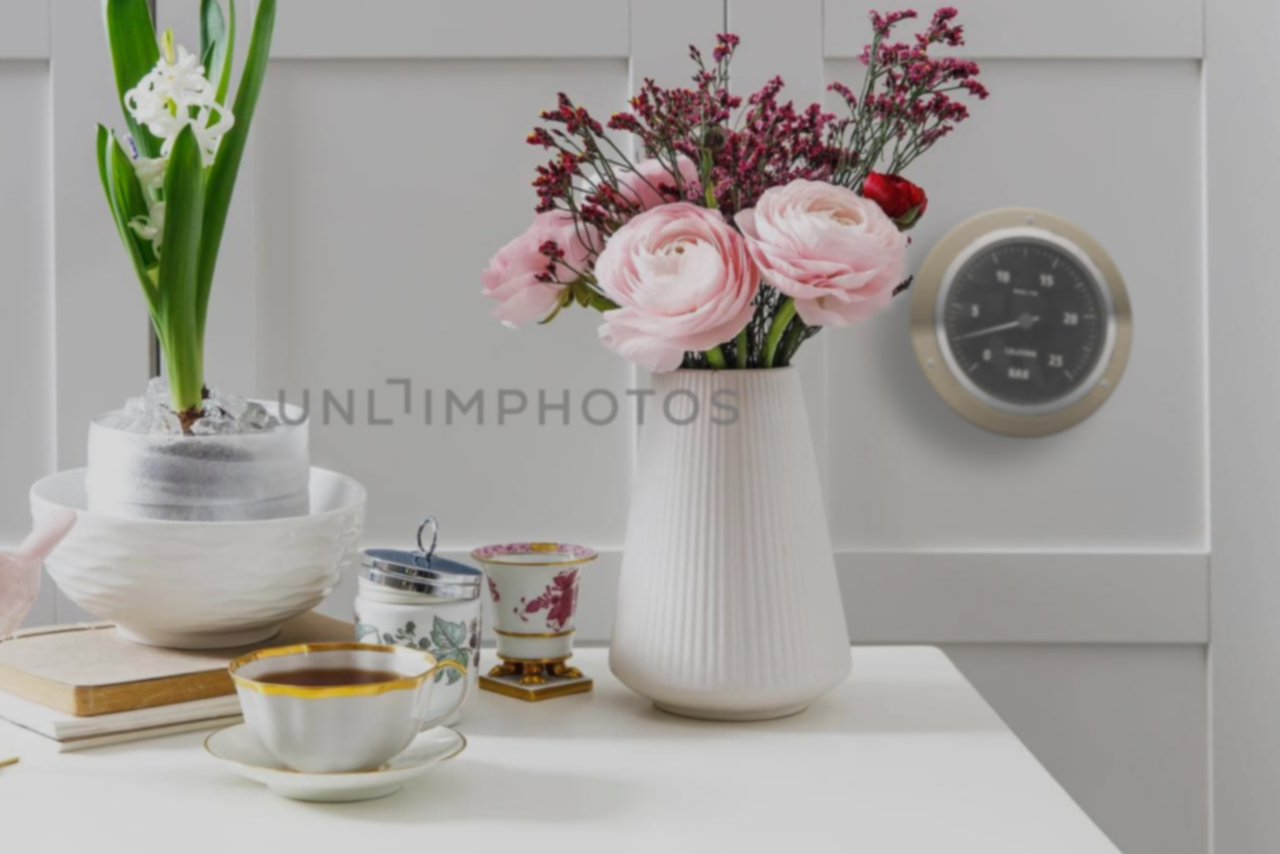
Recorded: 2.5 (bar)
